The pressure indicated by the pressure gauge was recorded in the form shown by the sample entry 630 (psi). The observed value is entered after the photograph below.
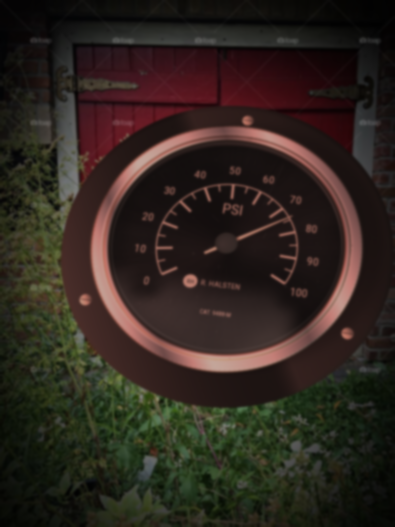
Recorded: 75 (psi)
